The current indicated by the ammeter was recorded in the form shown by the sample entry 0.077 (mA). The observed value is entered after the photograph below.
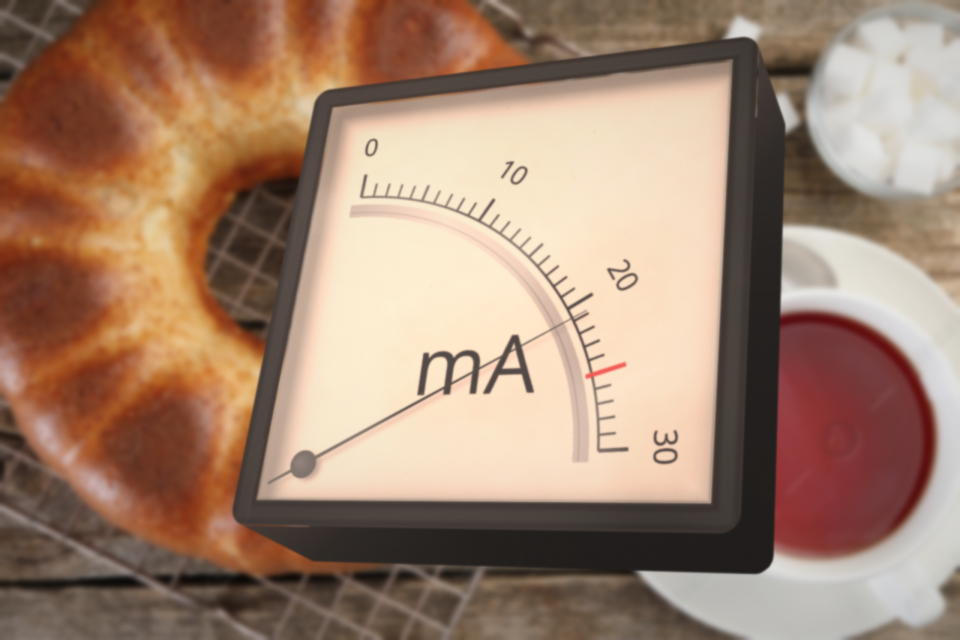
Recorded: 21 (mA)
